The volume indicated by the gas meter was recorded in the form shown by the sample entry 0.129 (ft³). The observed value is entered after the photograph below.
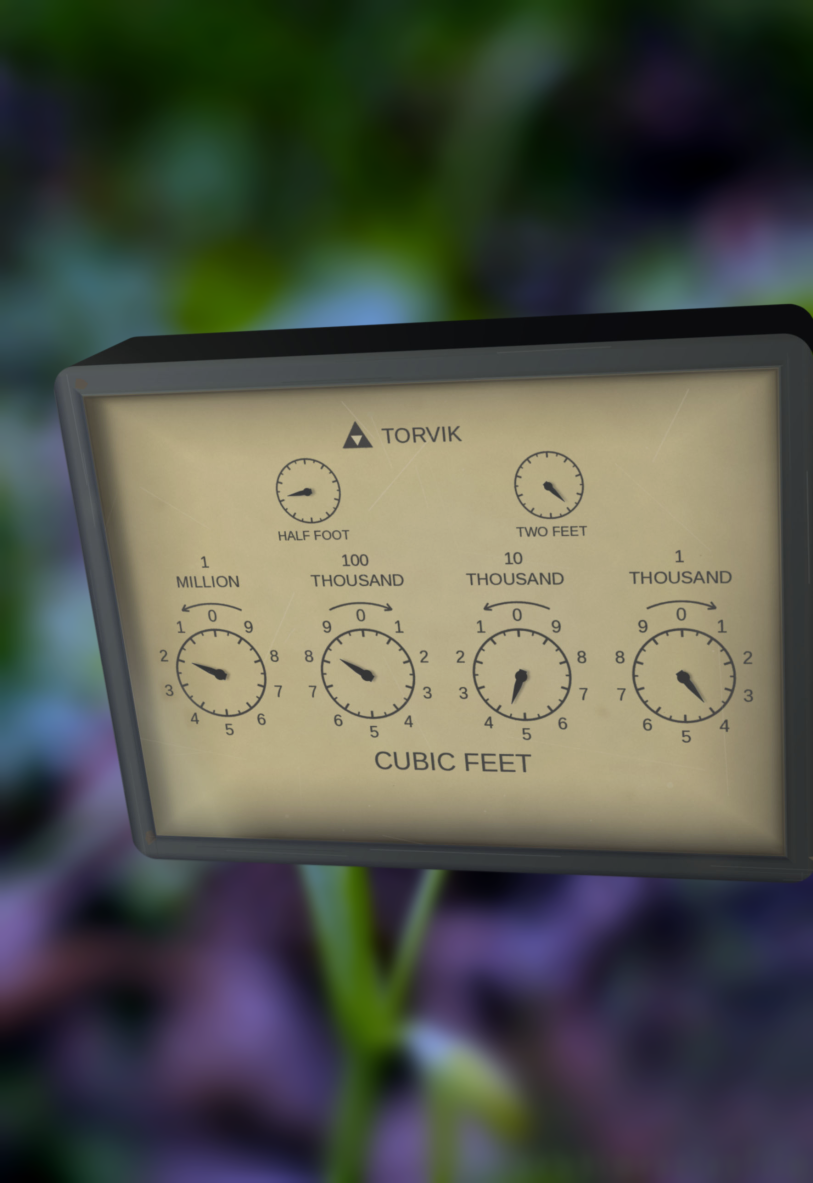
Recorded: 184400 (ft³)
